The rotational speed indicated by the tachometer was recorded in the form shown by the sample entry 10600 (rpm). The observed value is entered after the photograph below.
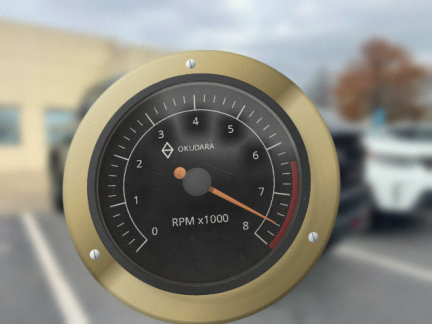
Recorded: 7600 (rpm)
